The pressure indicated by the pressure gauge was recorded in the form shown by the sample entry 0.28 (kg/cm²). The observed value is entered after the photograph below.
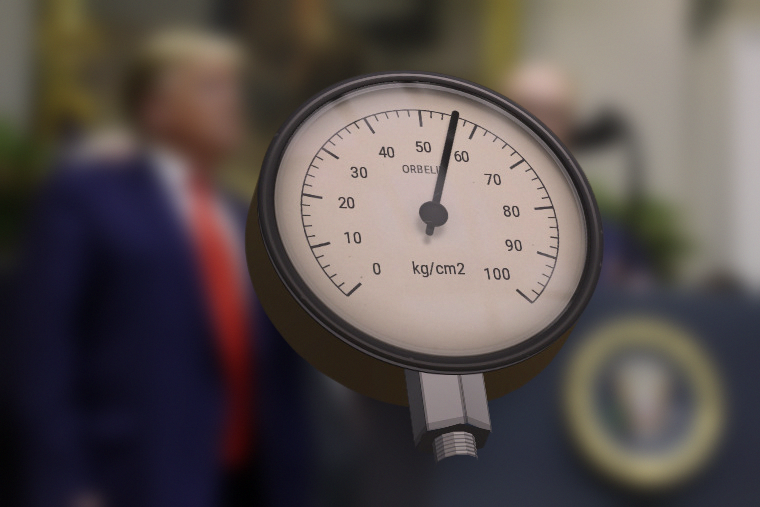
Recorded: 56 (kg/cm²)
